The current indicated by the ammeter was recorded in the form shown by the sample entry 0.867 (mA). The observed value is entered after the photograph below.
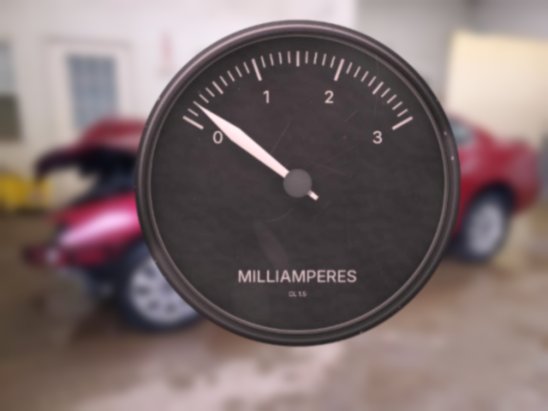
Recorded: 0.2 (mA)
